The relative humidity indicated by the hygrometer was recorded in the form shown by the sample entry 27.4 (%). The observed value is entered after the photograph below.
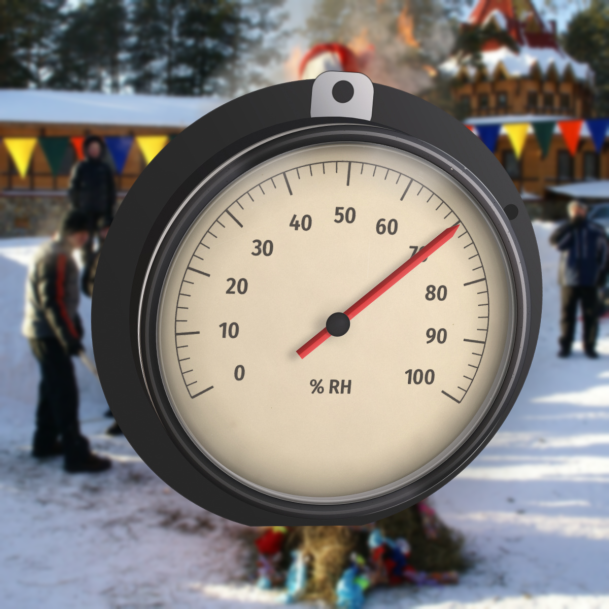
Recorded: 70 (%)
